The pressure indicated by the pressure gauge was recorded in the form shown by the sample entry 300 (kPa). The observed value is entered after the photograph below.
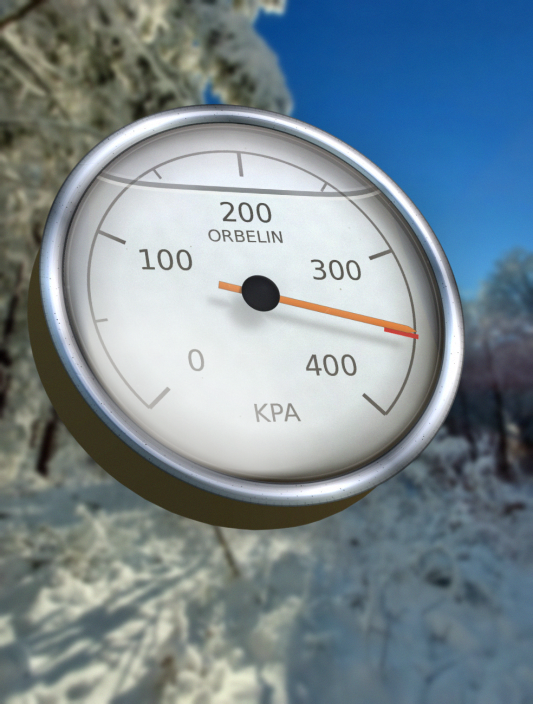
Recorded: 350 (kPa)
